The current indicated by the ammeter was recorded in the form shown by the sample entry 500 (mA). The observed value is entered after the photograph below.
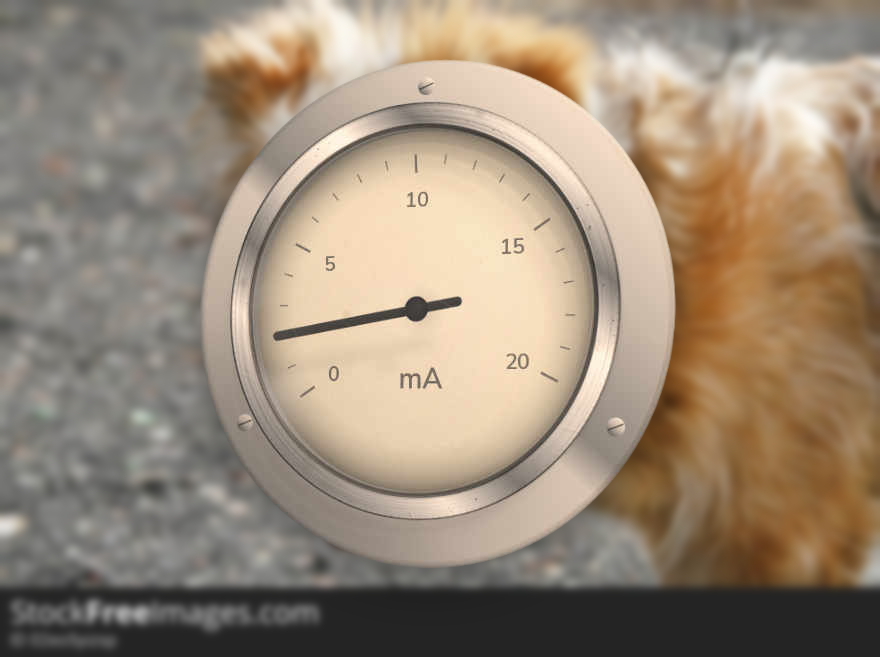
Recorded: 2 (mA)
